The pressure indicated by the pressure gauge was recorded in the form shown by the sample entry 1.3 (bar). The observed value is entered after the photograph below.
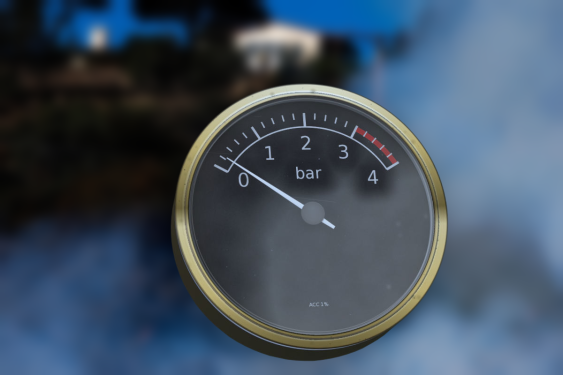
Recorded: 0.2 (bar)
